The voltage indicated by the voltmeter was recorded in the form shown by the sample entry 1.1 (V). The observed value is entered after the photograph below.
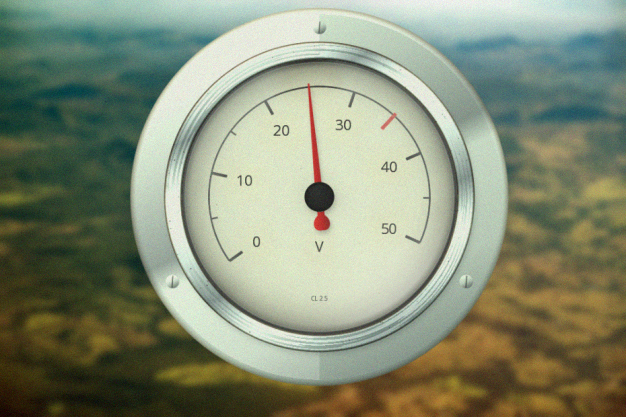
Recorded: 25 (V)
